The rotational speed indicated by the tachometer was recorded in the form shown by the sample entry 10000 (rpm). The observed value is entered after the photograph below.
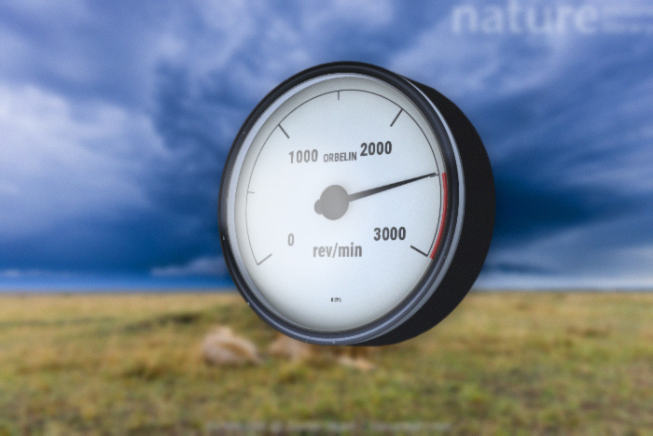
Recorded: 2500 (rpm)
